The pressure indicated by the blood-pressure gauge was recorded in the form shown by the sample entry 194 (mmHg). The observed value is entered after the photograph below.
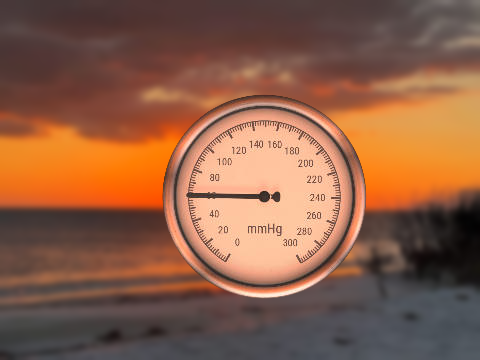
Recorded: 60 (mmHg)
